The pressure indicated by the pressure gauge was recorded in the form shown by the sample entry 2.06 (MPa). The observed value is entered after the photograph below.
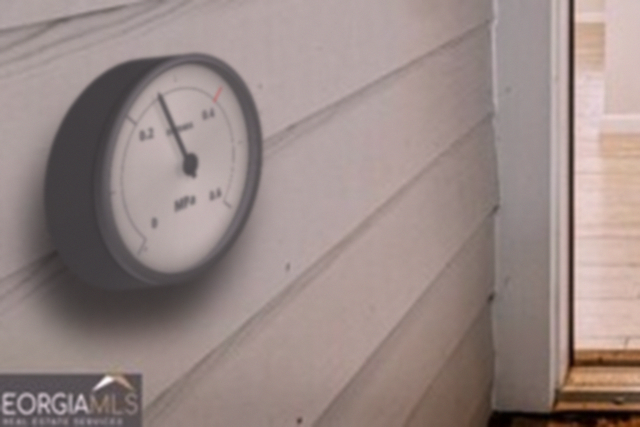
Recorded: 0.25 (MPa)
